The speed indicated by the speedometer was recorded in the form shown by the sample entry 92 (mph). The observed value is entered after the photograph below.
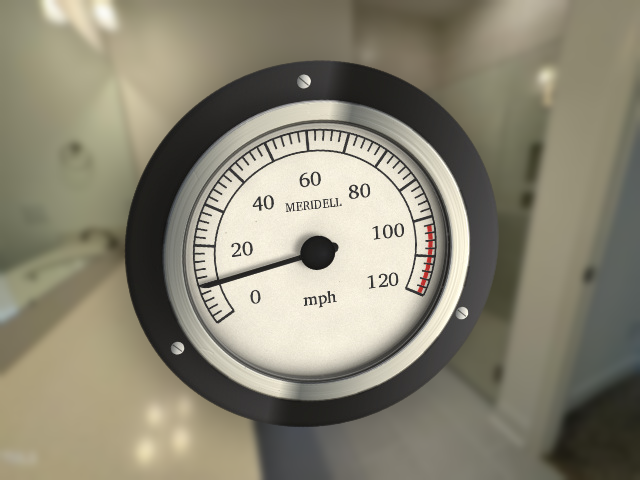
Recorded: 10 (mph)
